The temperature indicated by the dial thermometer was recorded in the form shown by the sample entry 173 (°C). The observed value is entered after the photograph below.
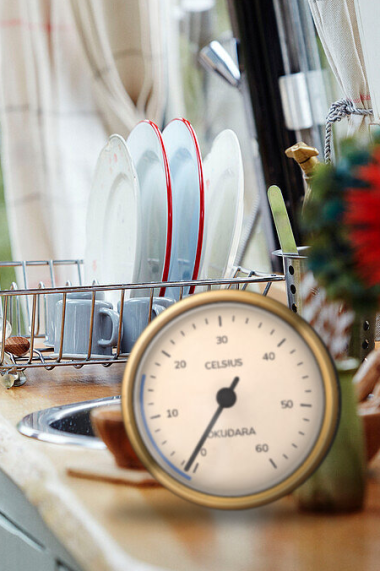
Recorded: 1 (°C)
